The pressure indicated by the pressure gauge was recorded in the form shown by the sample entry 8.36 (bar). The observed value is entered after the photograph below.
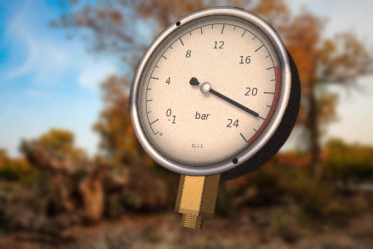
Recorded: 22 (bar)
